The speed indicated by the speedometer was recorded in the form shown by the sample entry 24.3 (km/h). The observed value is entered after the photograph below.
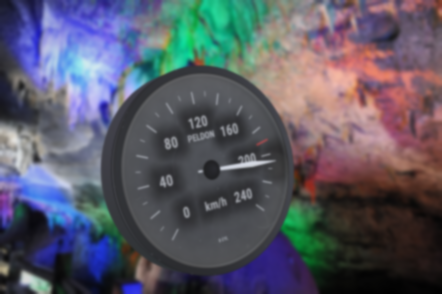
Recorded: 205 (km/h)
